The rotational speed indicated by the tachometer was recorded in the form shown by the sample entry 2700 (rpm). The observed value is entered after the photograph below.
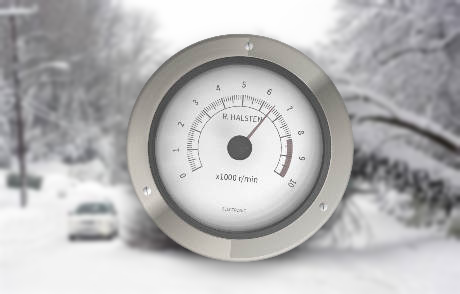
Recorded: 6500 (rpm)
